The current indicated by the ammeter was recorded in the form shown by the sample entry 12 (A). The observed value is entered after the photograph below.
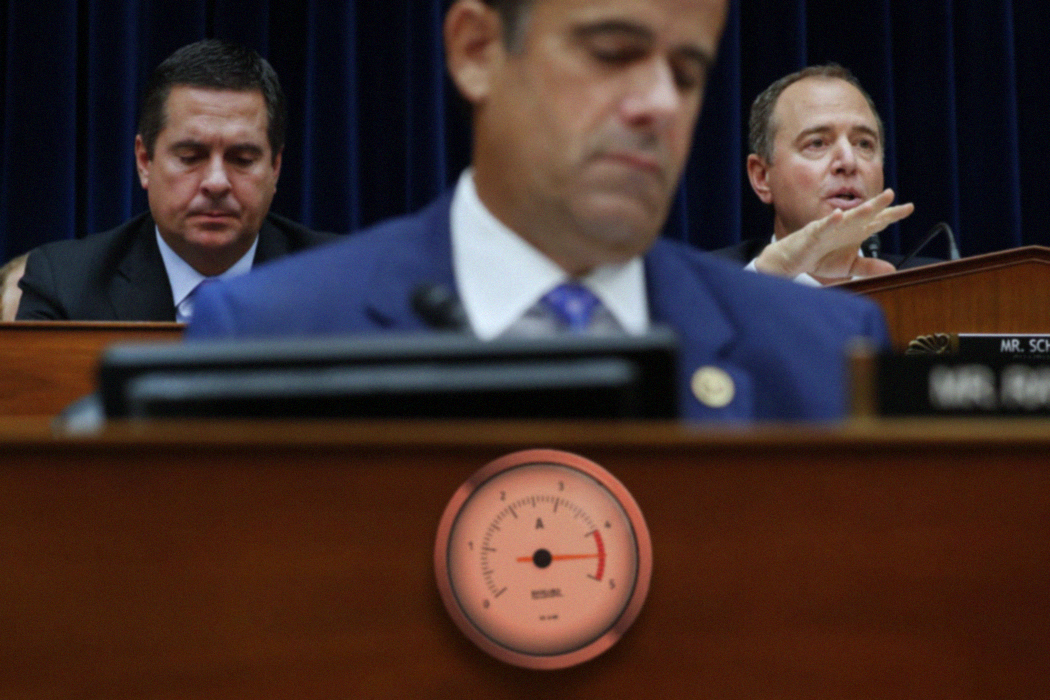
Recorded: 4.5 (A)
